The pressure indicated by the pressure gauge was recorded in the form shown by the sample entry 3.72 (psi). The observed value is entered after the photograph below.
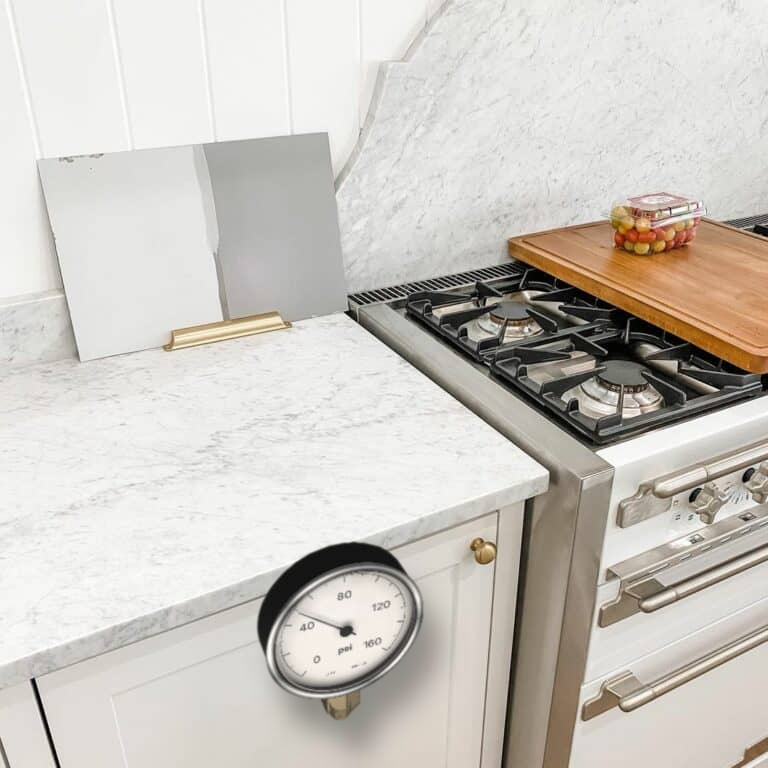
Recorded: 50 (psi)
